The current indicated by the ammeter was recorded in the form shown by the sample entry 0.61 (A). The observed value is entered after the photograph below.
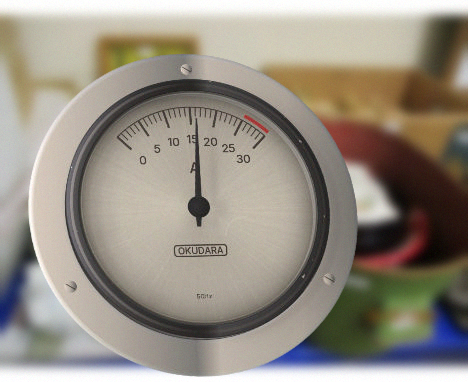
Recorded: 16 (A)
